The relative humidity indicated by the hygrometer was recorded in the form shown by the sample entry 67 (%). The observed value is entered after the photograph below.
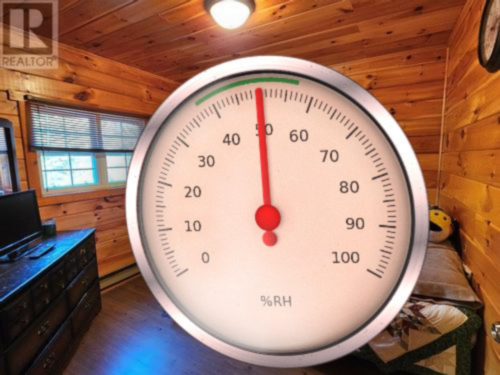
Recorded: 50 (%)
